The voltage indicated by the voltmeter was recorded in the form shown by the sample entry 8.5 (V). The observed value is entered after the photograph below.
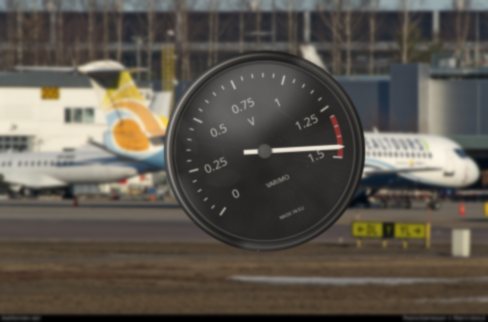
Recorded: 1.45 (V)
